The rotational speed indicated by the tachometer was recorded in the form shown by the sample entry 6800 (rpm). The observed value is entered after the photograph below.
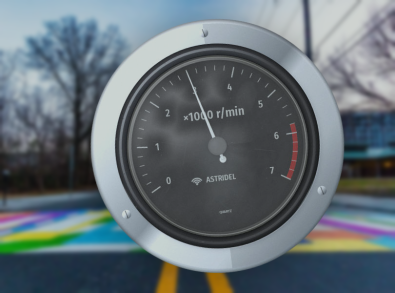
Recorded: 3000 (rpm)
